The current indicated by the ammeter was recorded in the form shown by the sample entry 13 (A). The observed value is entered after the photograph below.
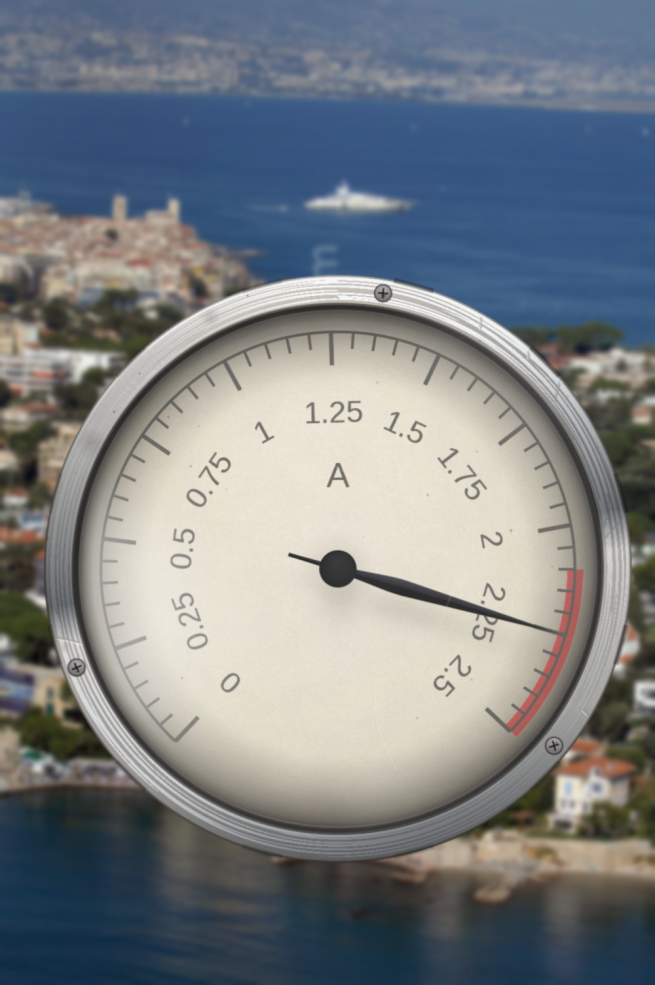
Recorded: 2.25 (A)
